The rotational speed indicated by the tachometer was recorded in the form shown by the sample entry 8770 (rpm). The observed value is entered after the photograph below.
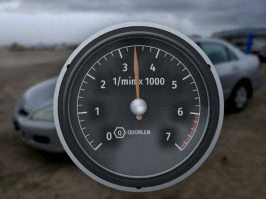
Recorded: 3400 (rpm)
